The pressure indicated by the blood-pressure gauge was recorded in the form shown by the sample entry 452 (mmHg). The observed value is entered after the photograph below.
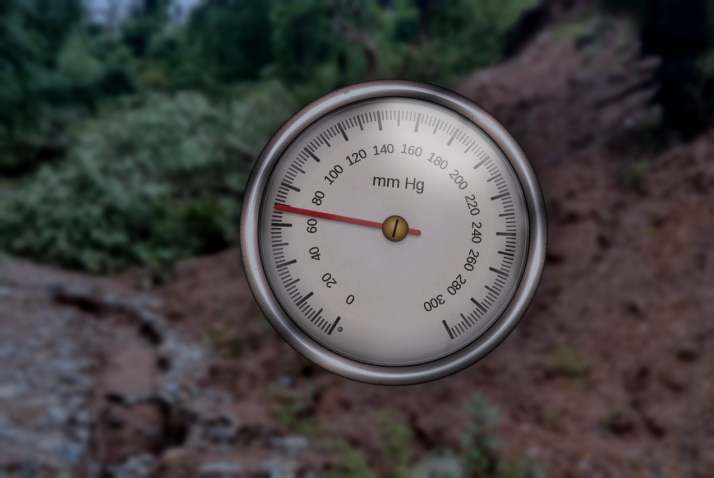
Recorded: 68 (mmHg)
